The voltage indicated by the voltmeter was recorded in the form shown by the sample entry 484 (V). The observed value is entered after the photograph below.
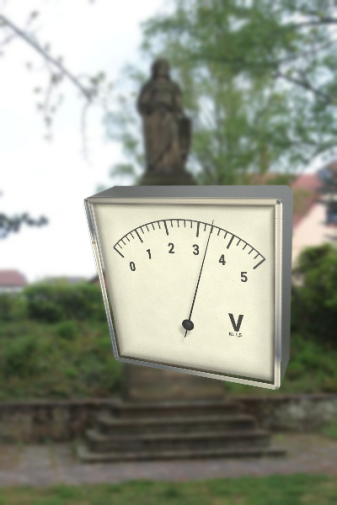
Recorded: 3.4 (V)
